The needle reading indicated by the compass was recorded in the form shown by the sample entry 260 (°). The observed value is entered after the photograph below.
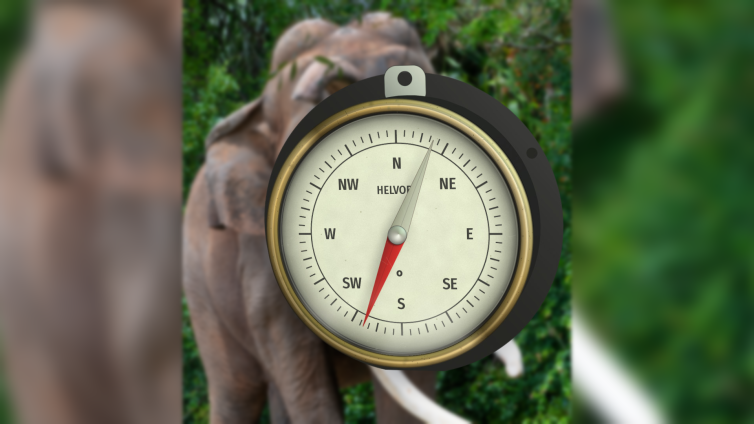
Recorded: 202.5 (°)
